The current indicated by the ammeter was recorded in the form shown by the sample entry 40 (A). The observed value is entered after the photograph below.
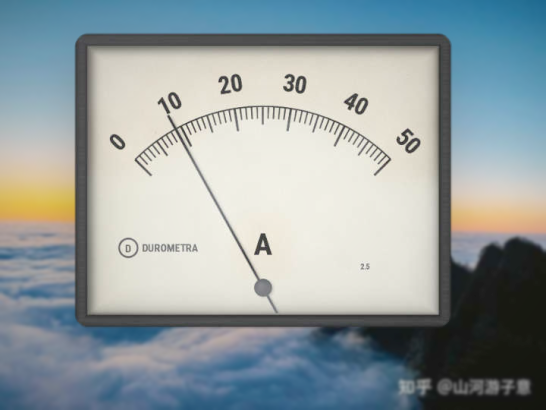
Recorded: 9 (A)
